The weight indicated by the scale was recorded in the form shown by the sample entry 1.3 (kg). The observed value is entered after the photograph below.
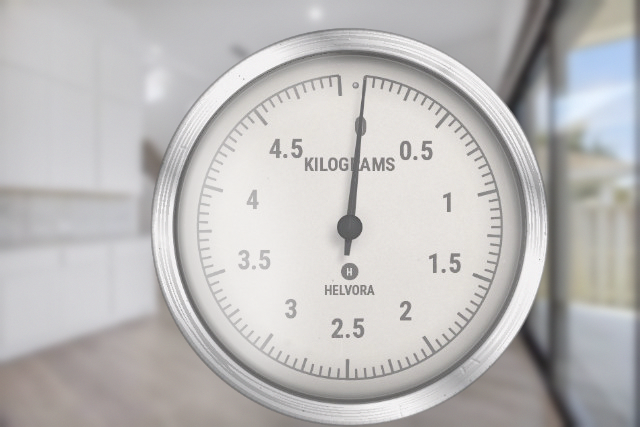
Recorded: 0 (kg)
